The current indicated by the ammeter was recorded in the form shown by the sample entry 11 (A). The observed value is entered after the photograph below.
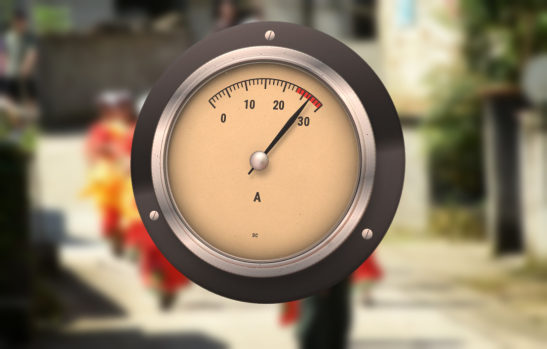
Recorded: 27 (A)
